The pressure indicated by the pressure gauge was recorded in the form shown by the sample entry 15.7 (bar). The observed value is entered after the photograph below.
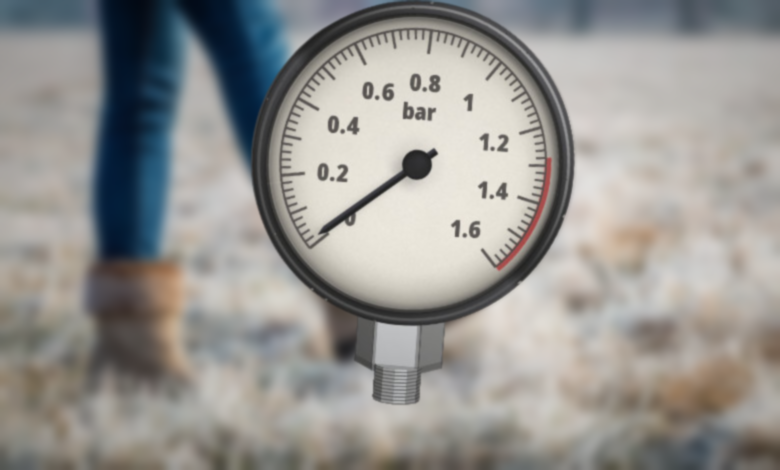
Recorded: 0.02 (bar)
